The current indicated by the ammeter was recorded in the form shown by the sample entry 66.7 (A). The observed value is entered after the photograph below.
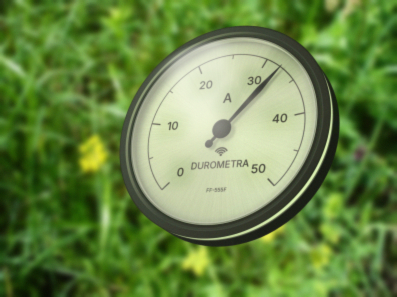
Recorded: 32.5 (A)
